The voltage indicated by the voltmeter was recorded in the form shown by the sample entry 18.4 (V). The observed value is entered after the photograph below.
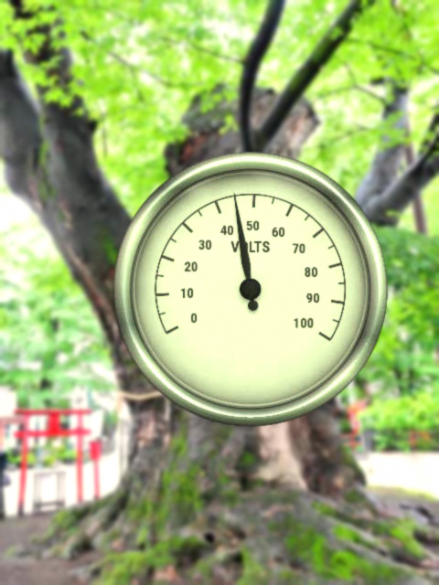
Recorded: 45 (V)
